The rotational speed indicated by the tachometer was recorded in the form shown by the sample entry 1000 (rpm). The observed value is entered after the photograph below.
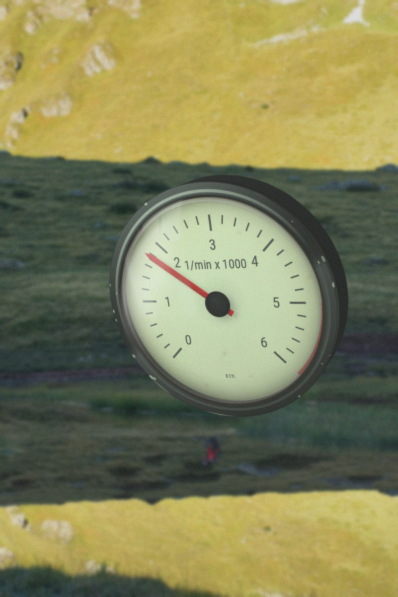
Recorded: 1800 (rpm)
